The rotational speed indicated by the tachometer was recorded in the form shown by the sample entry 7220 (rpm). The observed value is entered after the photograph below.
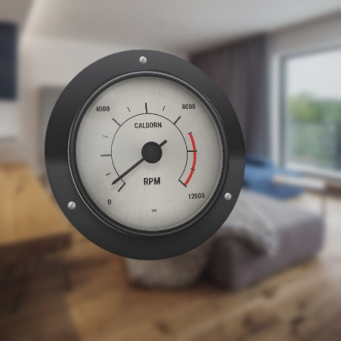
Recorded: 500 (rpm)
